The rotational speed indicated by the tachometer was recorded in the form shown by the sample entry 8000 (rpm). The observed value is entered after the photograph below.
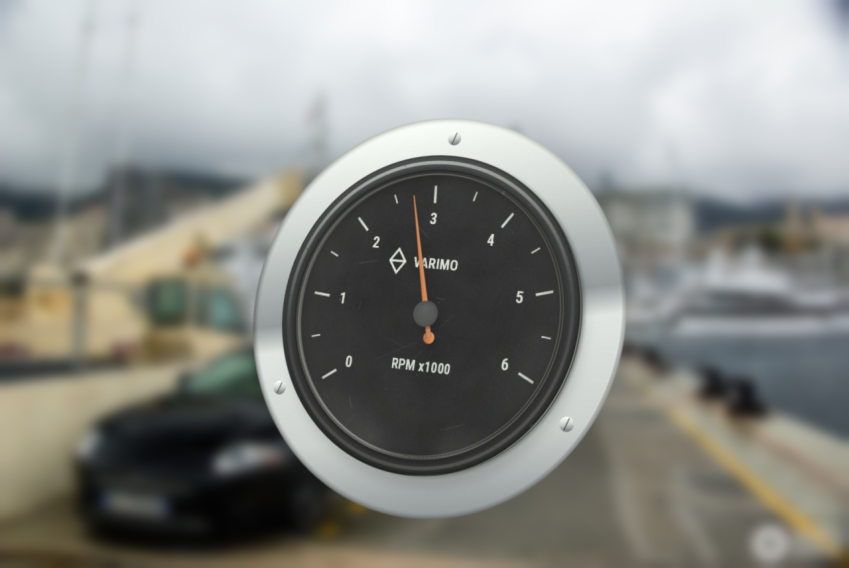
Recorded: 2750 (rpm)
